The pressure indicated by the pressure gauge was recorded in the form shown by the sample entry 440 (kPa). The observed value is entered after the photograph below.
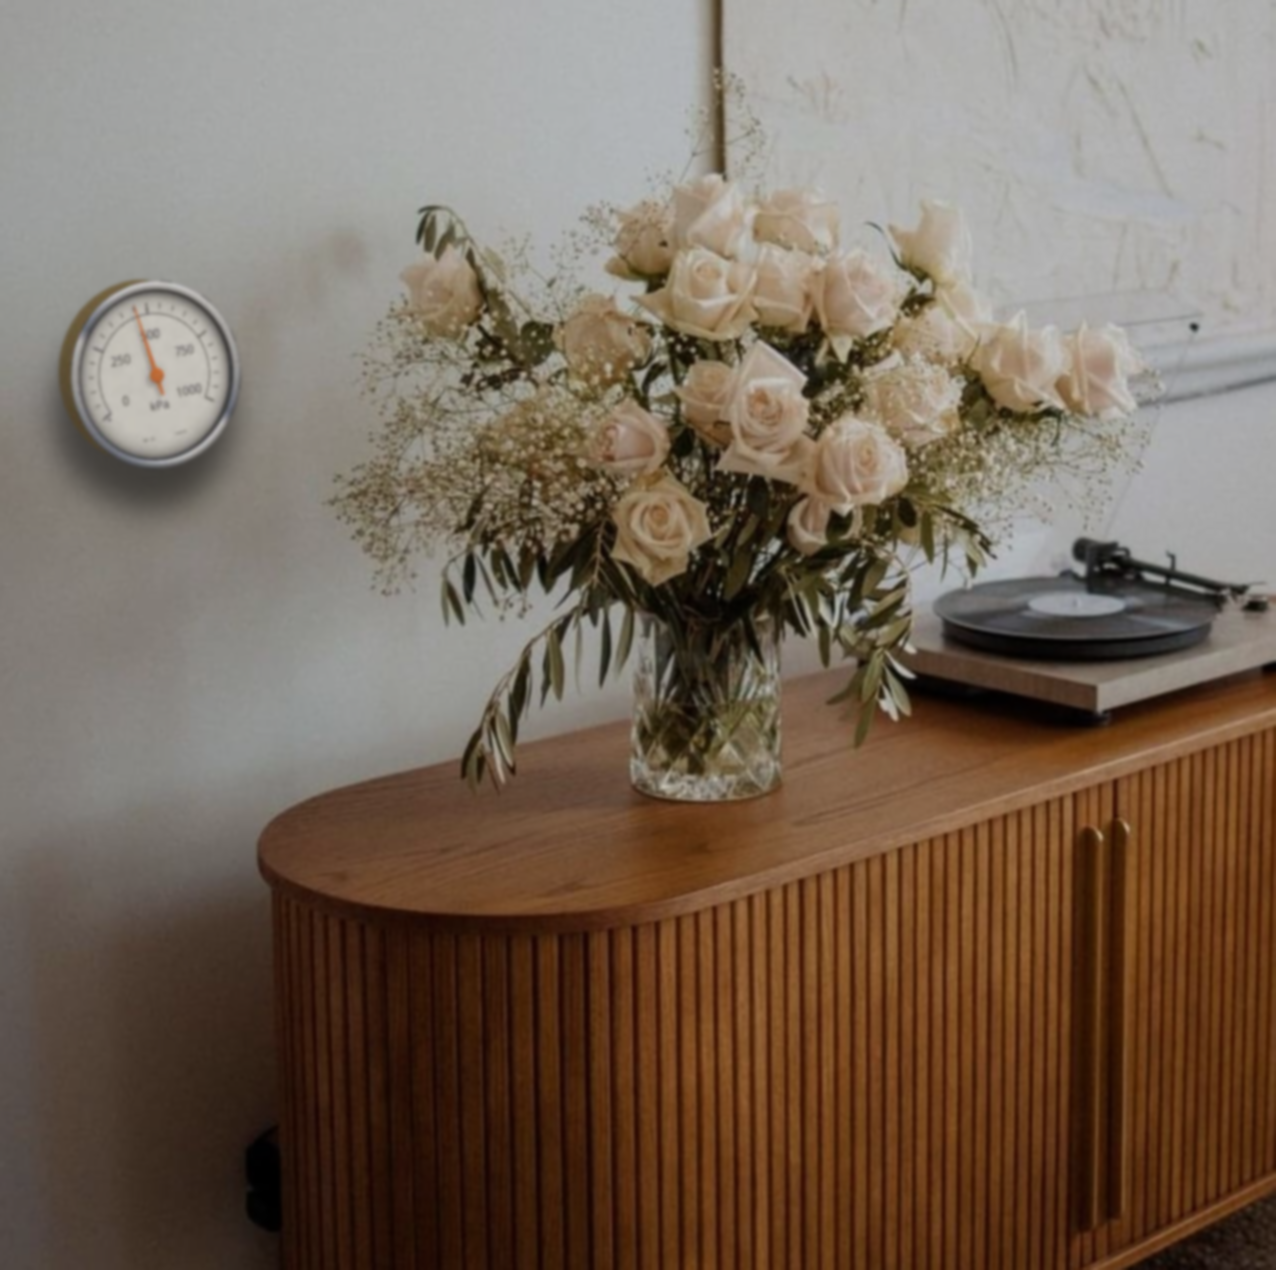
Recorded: 450 (kPa)
